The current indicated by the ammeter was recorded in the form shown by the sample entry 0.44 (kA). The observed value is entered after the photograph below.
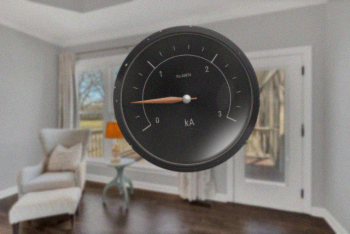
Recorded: 0.4 (kA)
